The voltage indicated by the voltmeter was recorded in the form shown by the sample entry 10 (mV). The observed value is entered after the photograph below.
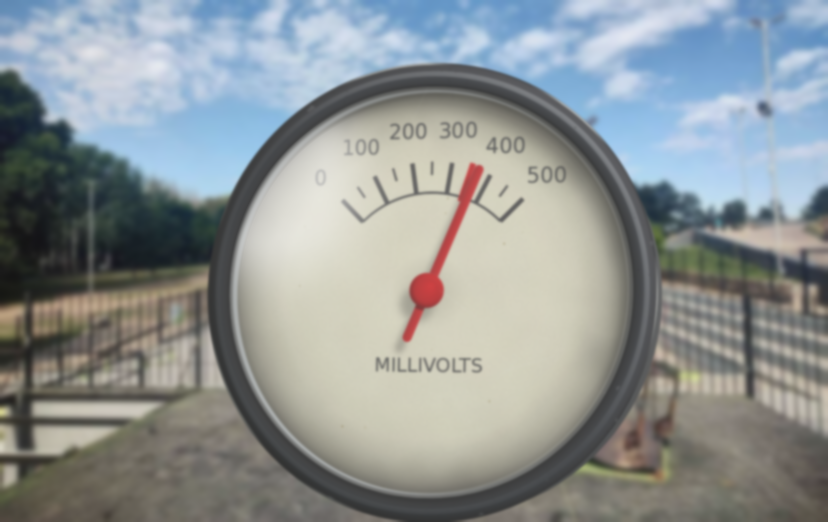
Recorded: 375 (mV)
